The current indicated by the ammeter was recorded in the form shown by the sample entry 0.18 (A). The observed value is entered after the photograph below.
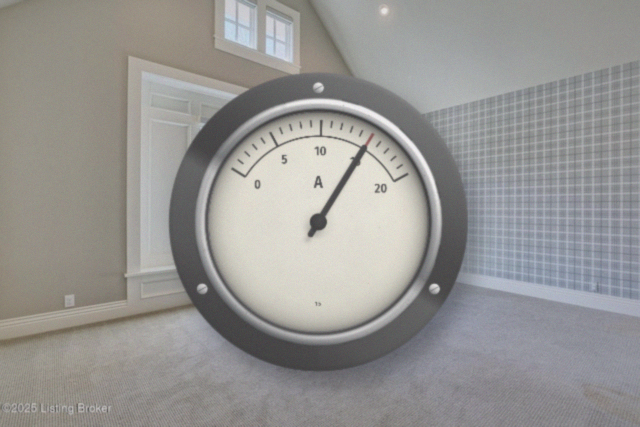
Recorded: 15 (A)
